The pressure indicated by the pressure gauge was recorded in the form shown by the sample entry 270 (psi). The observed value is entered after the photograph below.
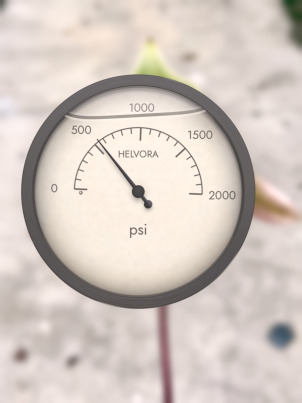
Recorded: 550 (psi)
